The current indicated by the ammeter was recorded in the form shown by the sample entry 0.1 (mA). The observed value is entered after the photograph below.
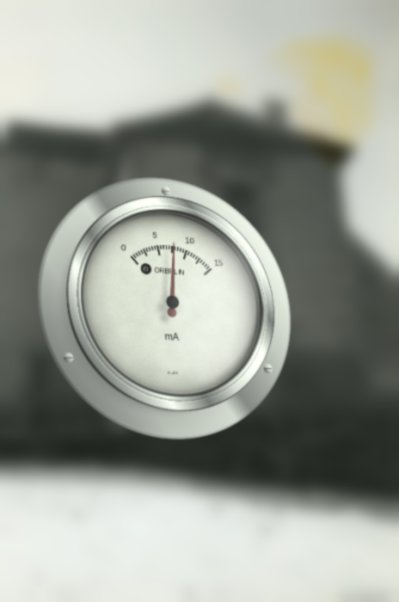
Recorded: 7.5 (mA)
